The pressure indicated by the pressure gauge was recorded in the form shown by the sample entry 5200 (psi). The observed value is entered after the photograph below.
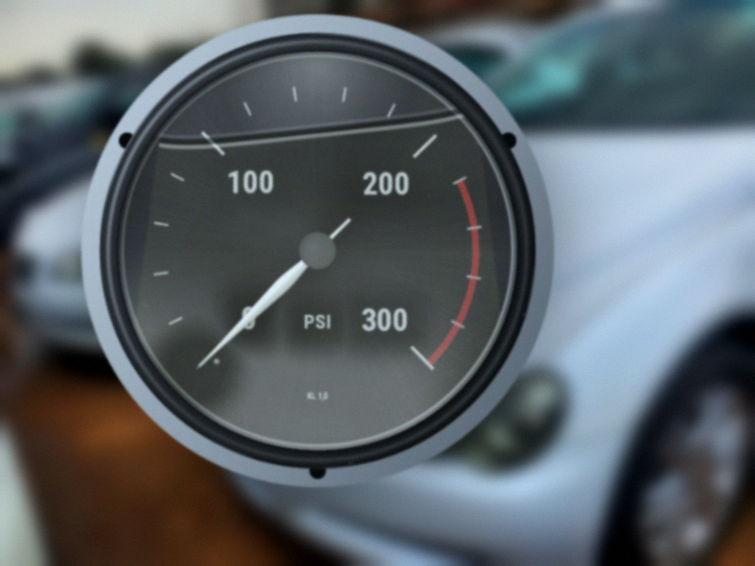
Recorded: 0 (psi)
